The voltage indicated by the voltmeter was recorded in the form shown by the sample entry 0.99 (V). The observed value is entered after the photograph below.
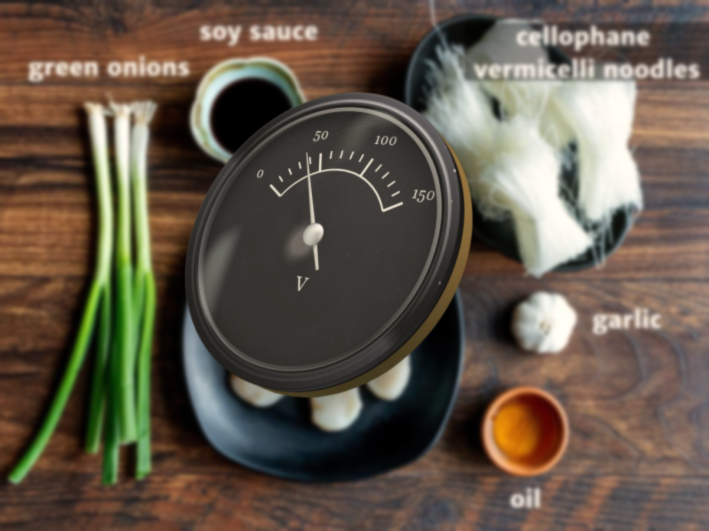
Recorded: 40 (V)
